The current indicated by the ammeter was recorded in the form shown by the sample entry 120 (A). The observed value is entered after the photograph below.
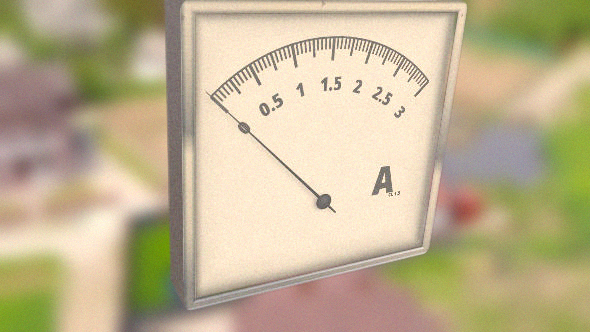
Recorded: 0 (A)
